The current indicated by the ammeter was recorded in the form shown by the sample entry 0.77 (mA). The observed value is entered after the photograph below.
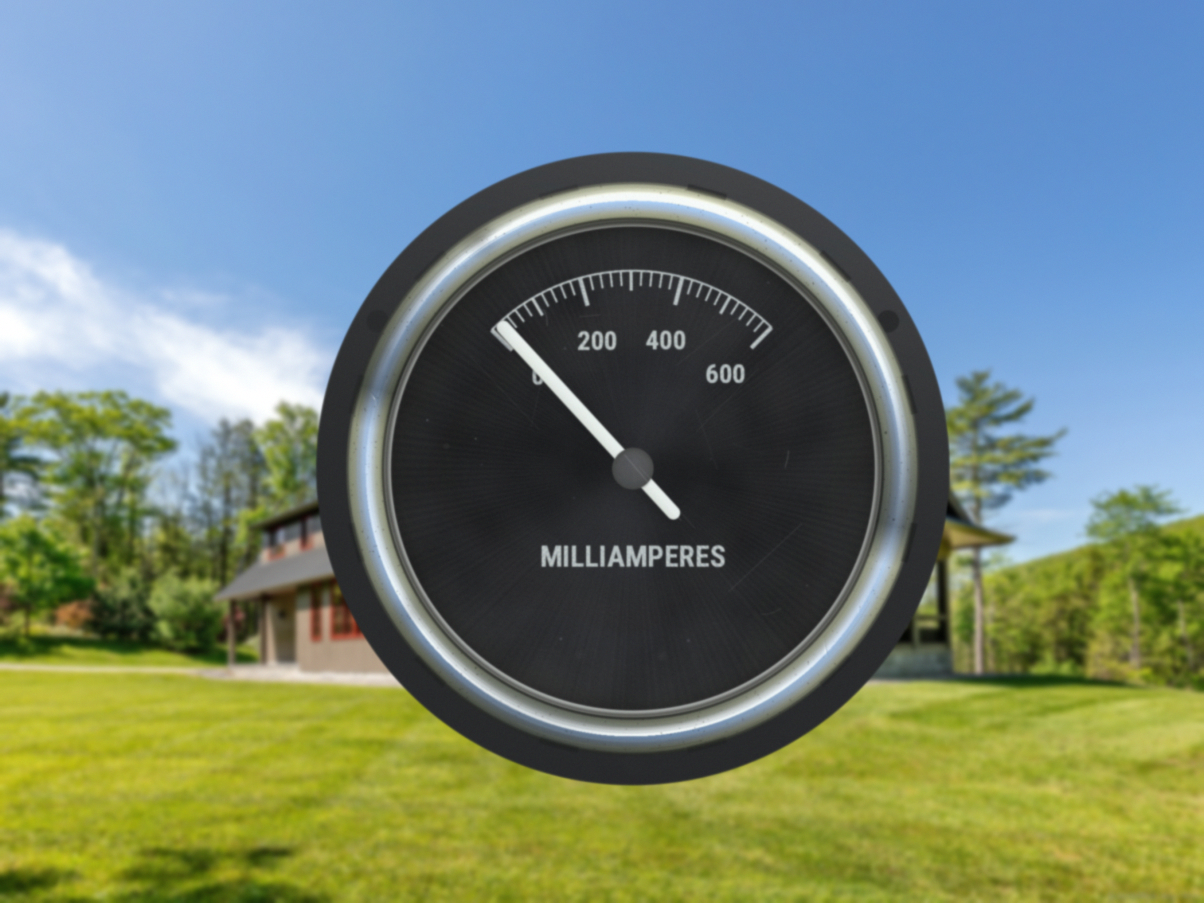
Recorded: 20 (mA)
